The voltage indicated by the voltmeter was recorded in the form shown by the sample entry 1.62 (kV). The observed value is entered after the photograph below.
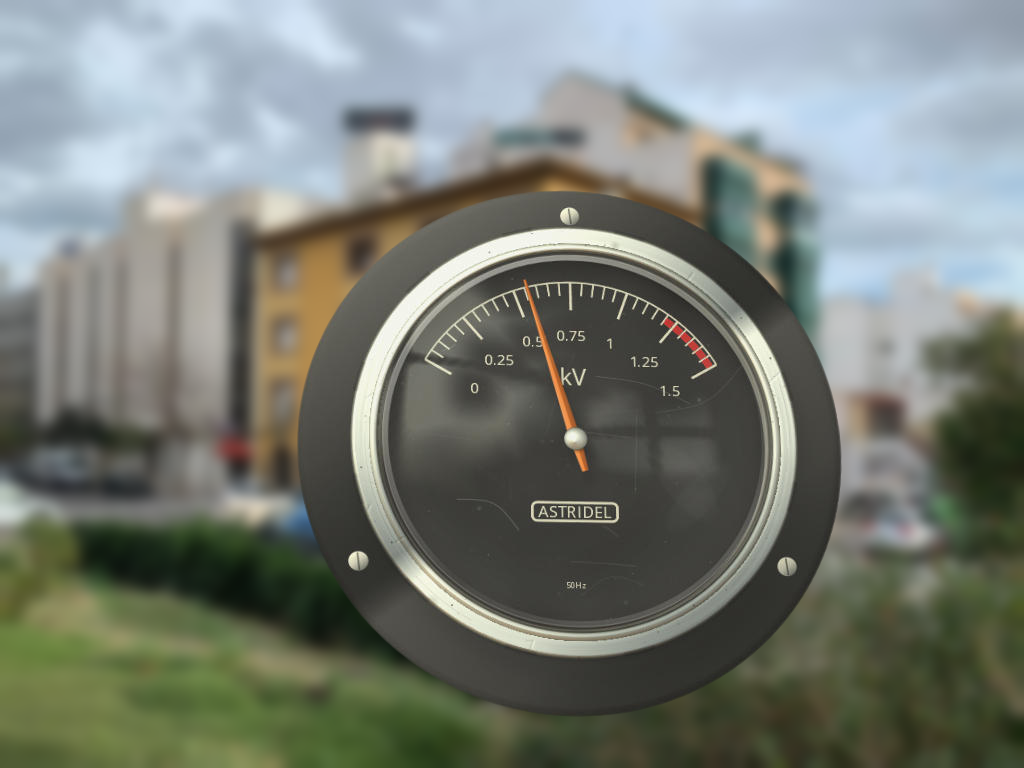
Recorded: 0.55 (kV)
